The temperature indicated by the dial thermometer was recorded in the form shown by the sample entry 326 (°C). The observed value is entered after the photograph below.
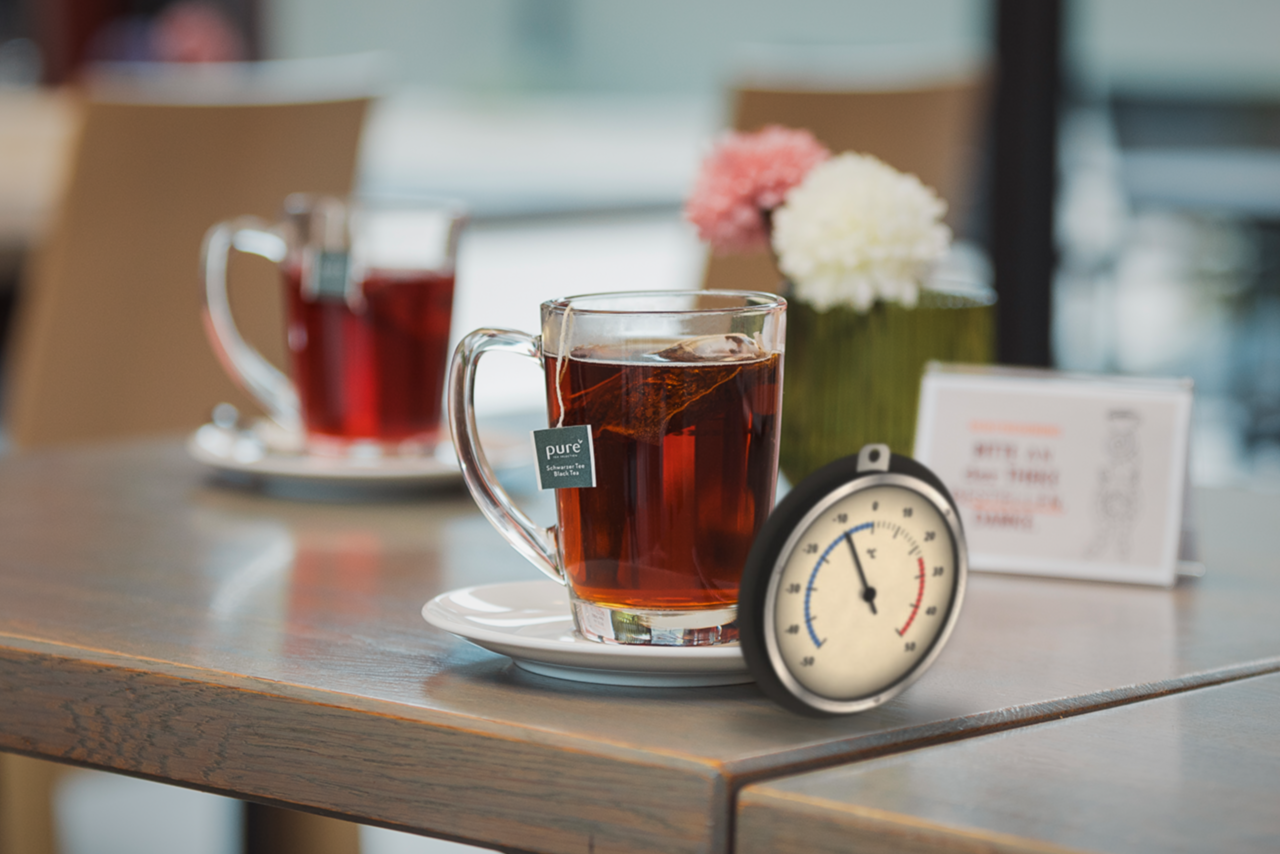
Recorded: -10 (°C)
